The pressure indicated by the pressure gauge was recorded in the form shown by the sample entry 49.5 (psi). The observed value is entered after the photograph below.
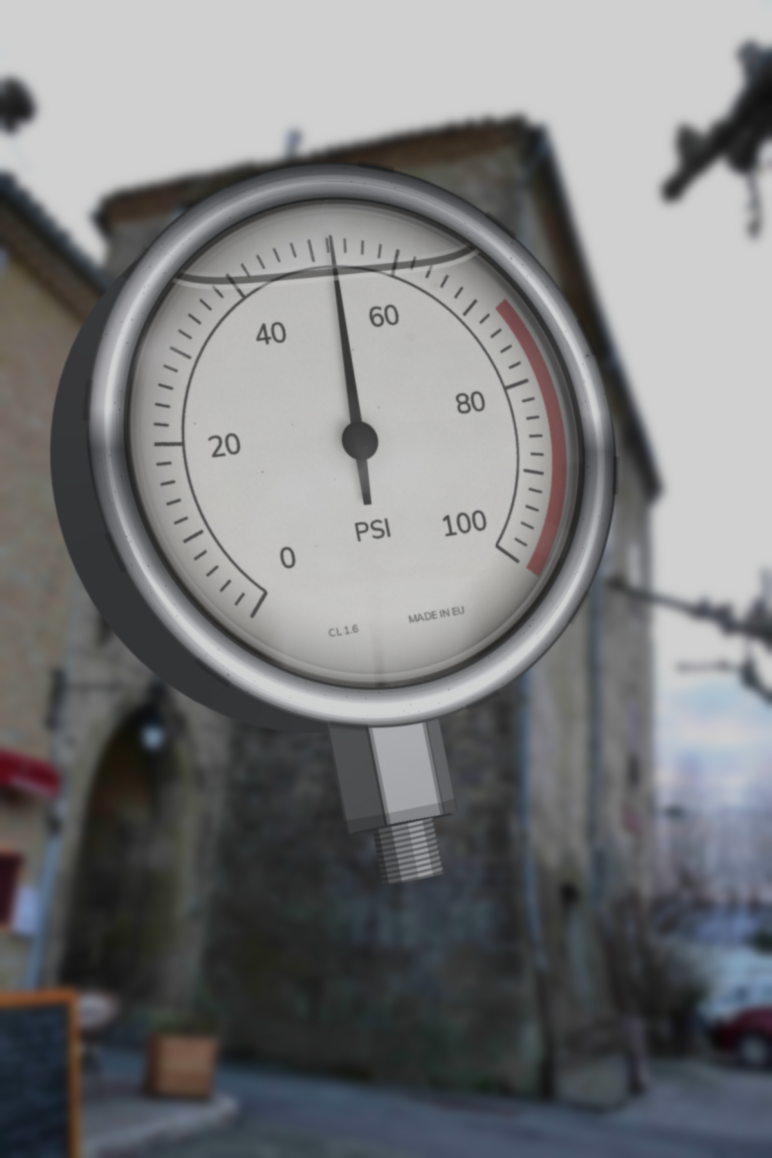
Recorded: 52 (psi)
